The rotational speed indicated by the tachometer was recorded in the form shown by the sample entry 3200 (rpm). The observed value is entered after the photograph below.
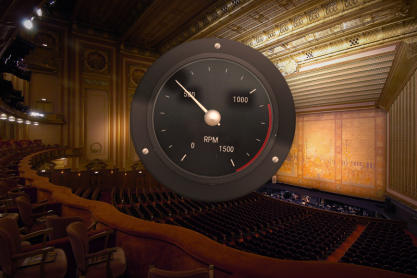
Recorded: 500 (rpm)
